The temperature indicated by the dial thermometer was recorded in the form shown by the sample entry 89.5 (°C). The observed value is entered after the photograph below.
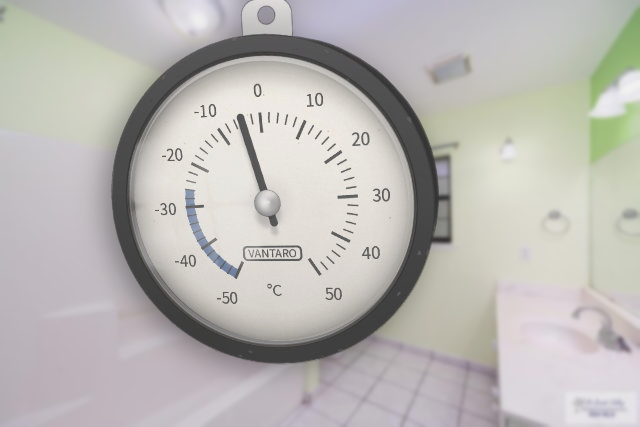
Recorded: -4 (°C)
